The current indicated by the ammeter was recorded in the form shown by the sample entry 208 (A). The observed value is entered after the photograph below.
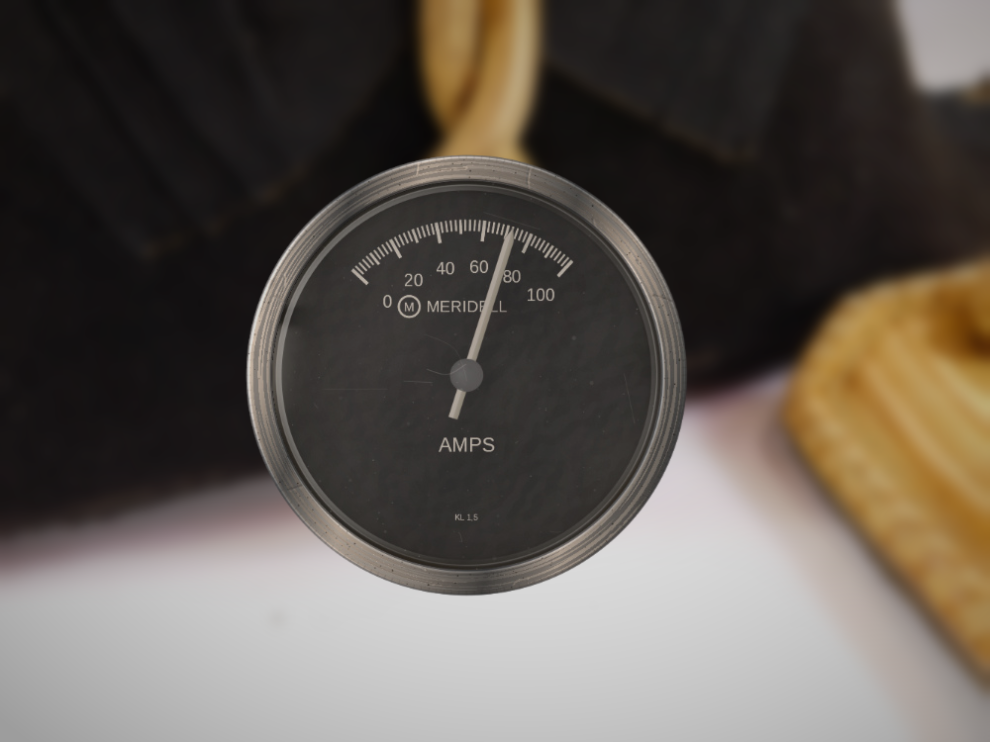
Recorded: 72 (A)
